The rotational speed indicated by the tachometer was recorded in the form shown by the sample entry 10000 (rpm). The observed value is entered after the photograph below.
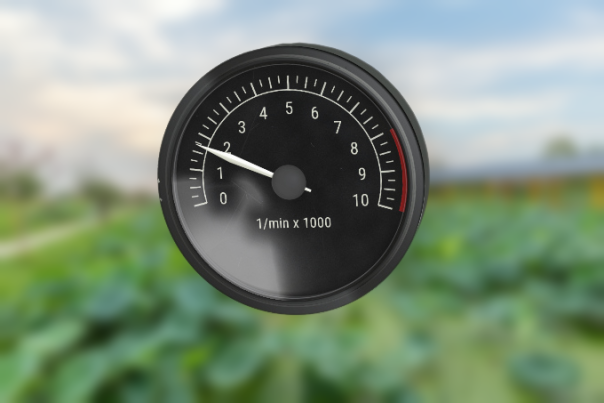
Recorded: 1750 (rpm)
